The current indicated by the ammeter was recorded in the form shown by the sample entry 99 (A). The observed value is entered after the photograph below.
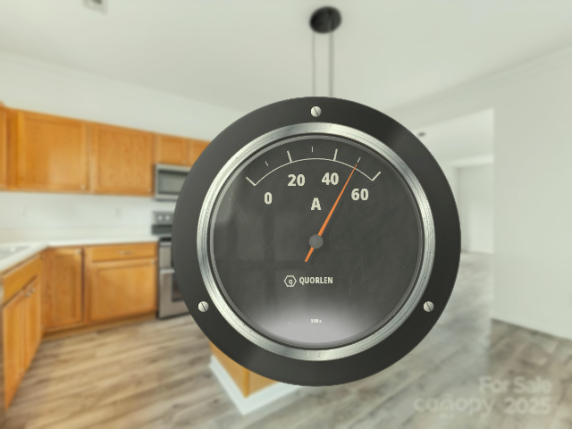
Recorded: 50 (A)
